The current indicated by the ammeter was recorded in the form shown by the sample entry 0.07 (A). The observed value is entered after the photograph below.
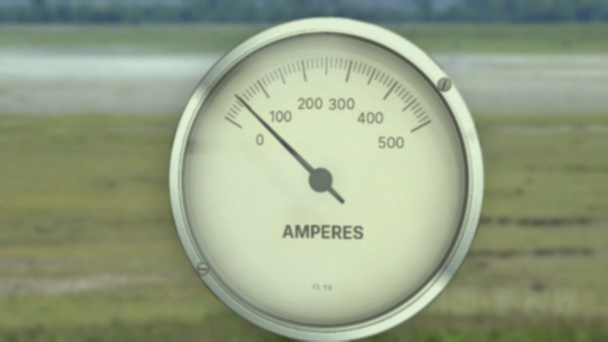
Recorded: 50 (A)
